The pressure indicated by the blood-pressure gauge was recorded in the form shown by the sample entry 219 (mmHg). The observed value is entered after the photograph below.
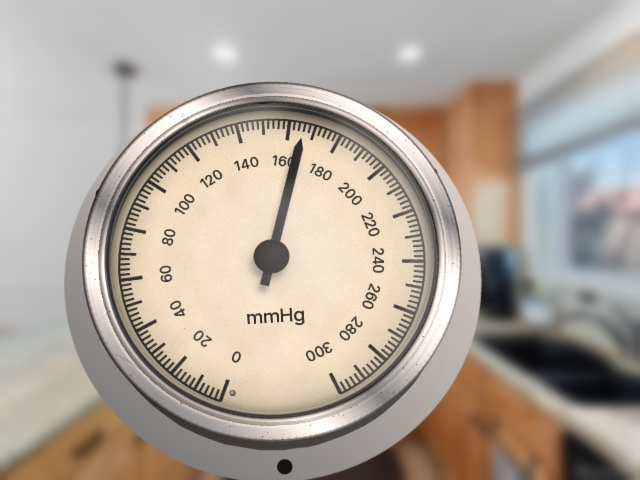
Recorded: 166 (mmHg)
